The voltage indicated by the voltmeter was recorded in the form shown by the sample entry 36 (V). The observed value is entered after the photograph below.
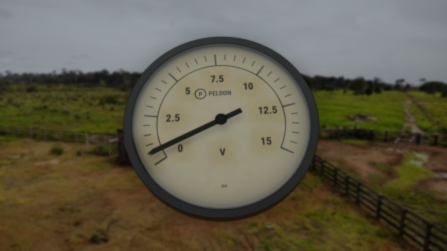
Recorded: 0.5 (V)
